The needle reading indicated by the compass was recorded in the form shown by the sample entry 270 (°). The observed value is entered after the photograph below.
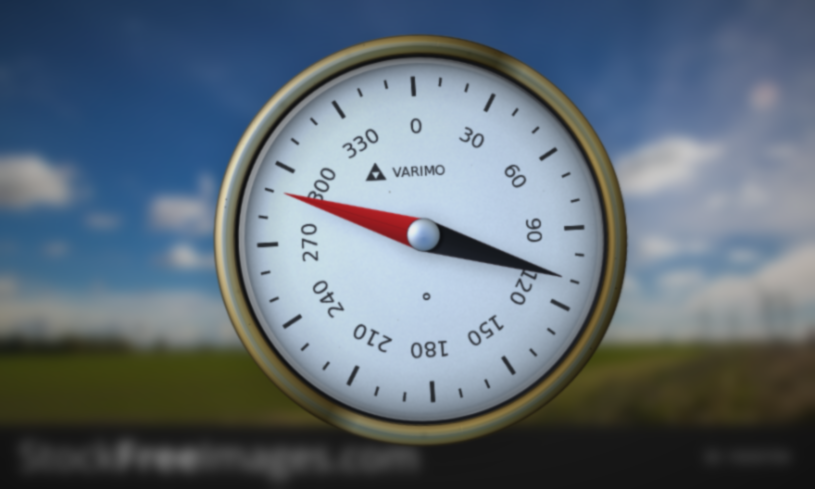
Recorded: 290 (°)
